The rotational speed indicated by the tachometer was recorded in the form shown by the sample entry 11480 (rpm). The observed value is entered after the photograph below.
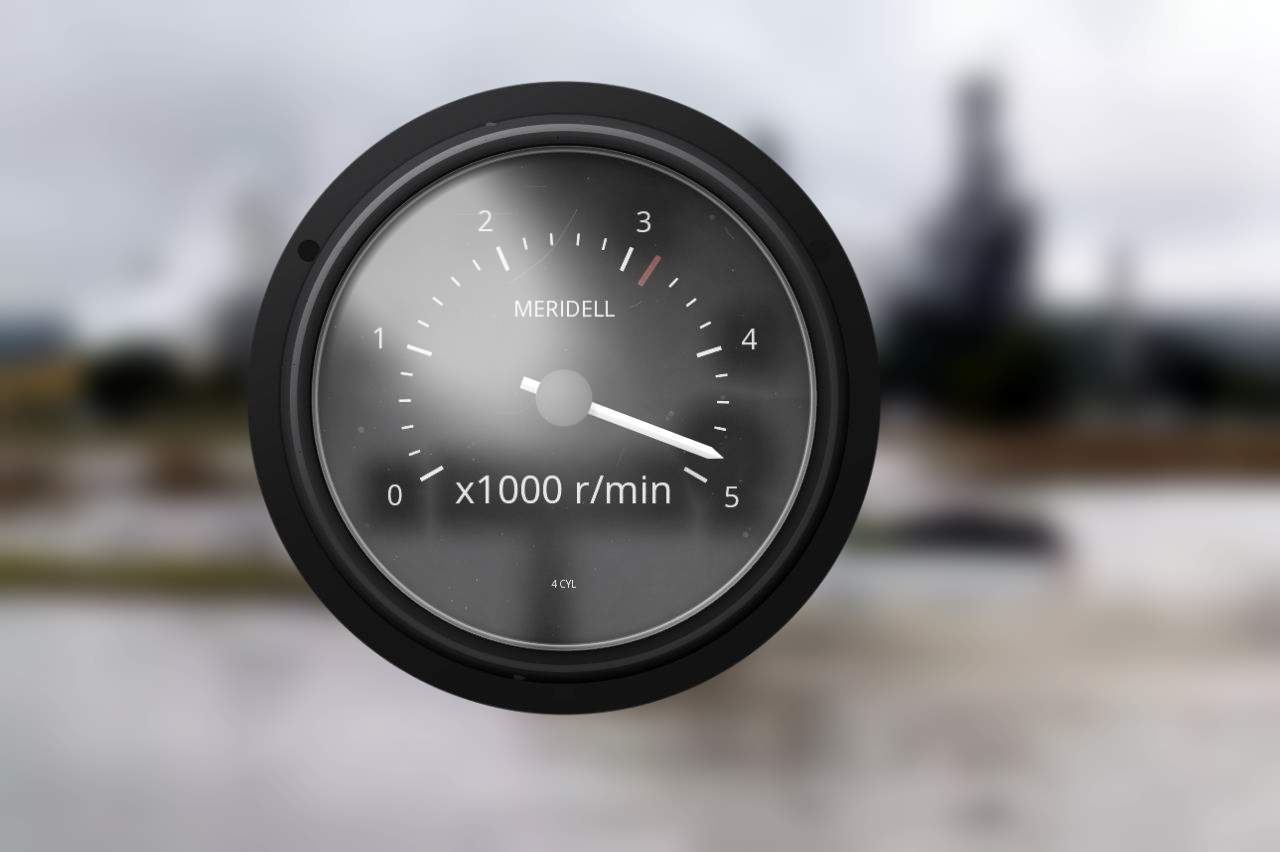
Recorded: 4800 (rpm)
